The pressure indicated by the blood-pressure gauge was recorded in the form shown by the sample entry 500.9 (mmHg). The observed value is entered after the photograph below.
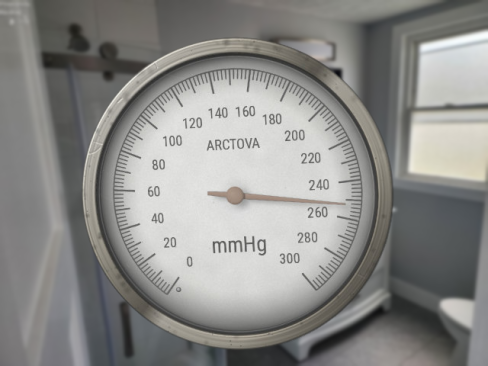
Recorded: 252 (mmHg)
